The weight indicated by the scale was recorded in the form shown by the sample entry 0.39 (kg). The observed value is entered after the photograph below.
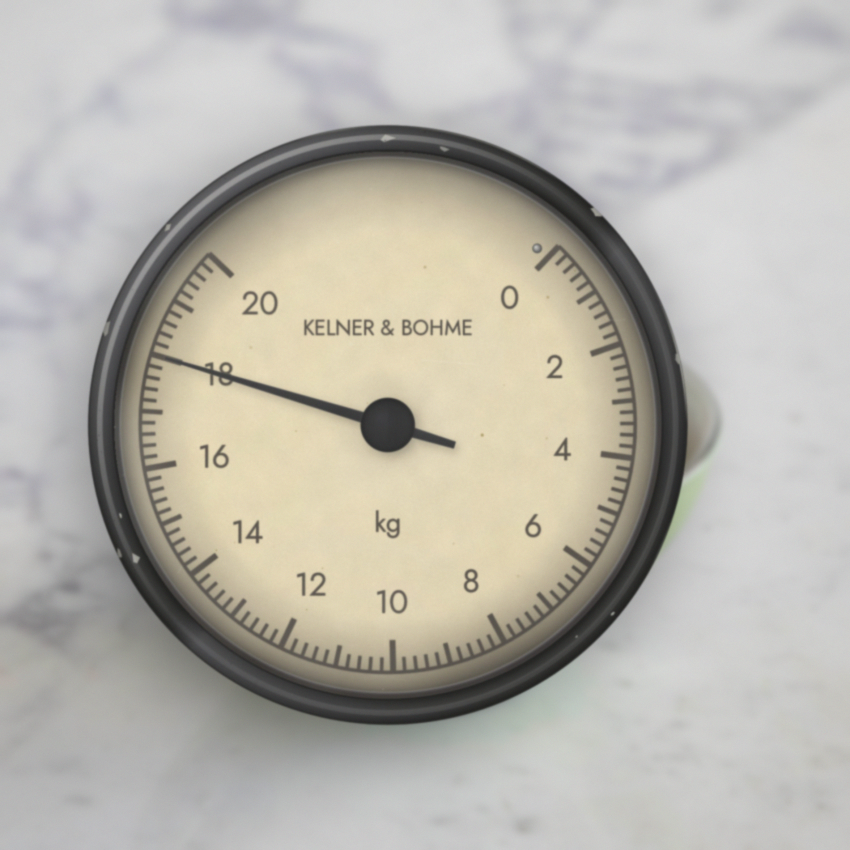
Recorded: 18 (kg)
